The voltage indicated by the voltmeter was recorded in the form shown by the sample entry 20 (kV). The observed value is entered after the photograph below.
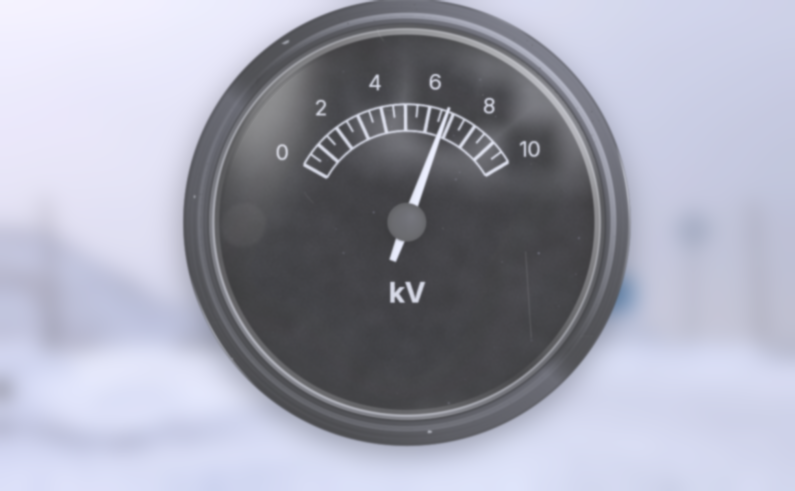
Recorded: 6.75 (kV)
